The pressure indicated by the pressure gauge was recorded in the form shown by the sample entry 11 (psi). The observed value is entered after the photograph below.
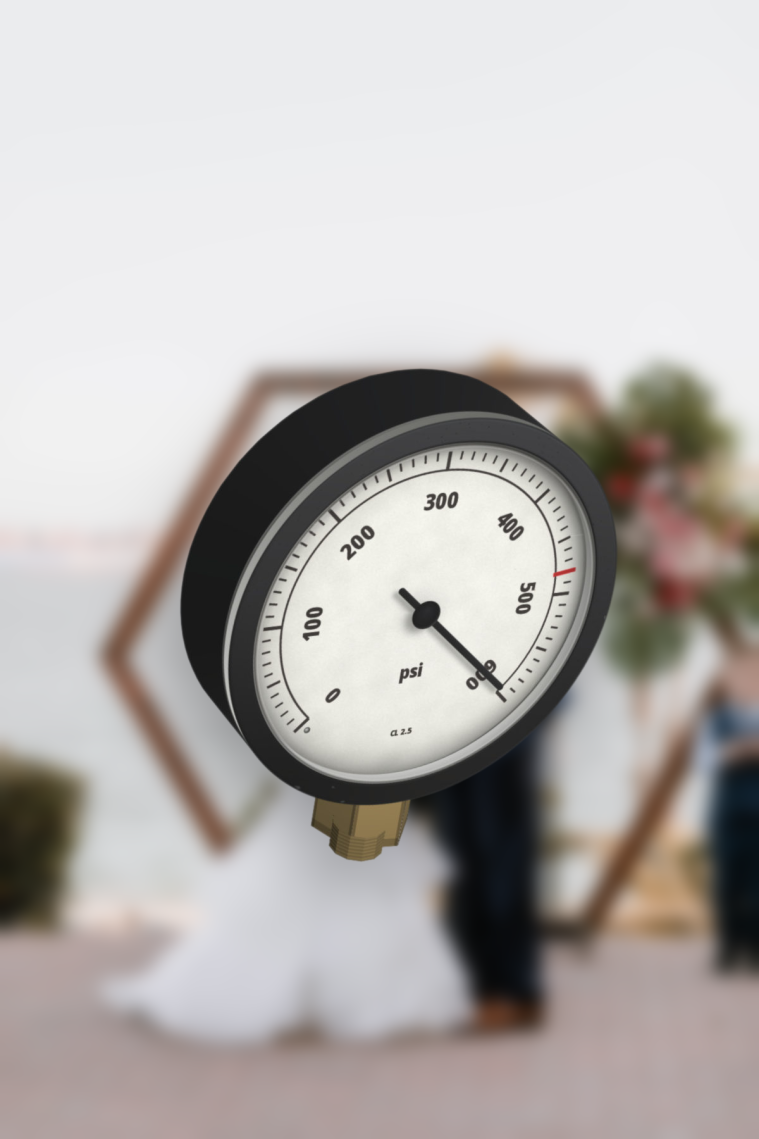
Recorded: 595 (psi)
